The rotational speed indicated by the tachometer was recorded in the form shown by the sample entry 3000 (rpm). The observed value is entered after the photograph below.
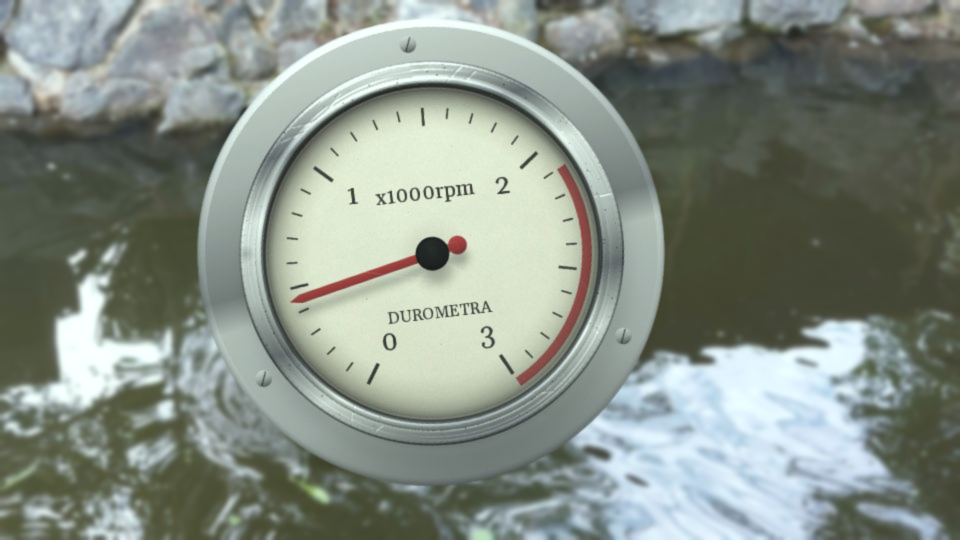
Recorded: 450 (rpm)
